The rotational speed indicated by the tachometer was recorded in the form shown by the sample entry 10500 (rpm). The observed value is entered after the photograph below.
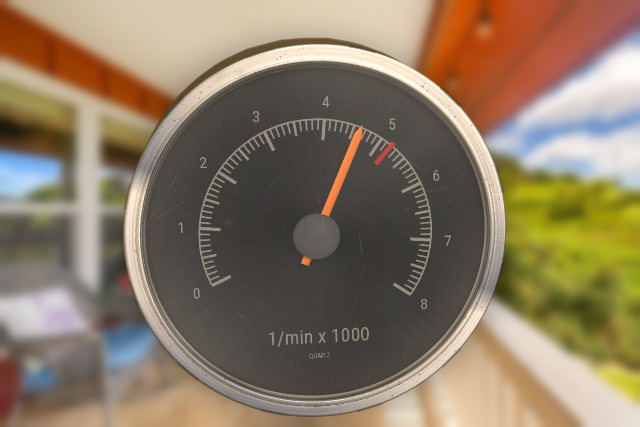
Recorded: 4600 (rpm)
